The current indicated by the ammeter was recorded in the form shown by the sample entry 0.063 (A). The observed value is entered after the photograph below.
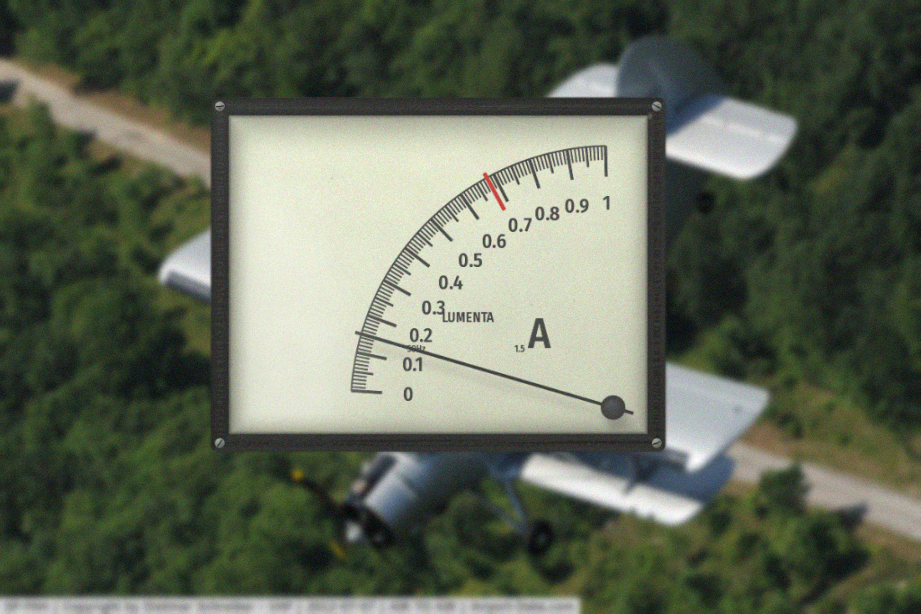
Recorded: 0.15 (A)
